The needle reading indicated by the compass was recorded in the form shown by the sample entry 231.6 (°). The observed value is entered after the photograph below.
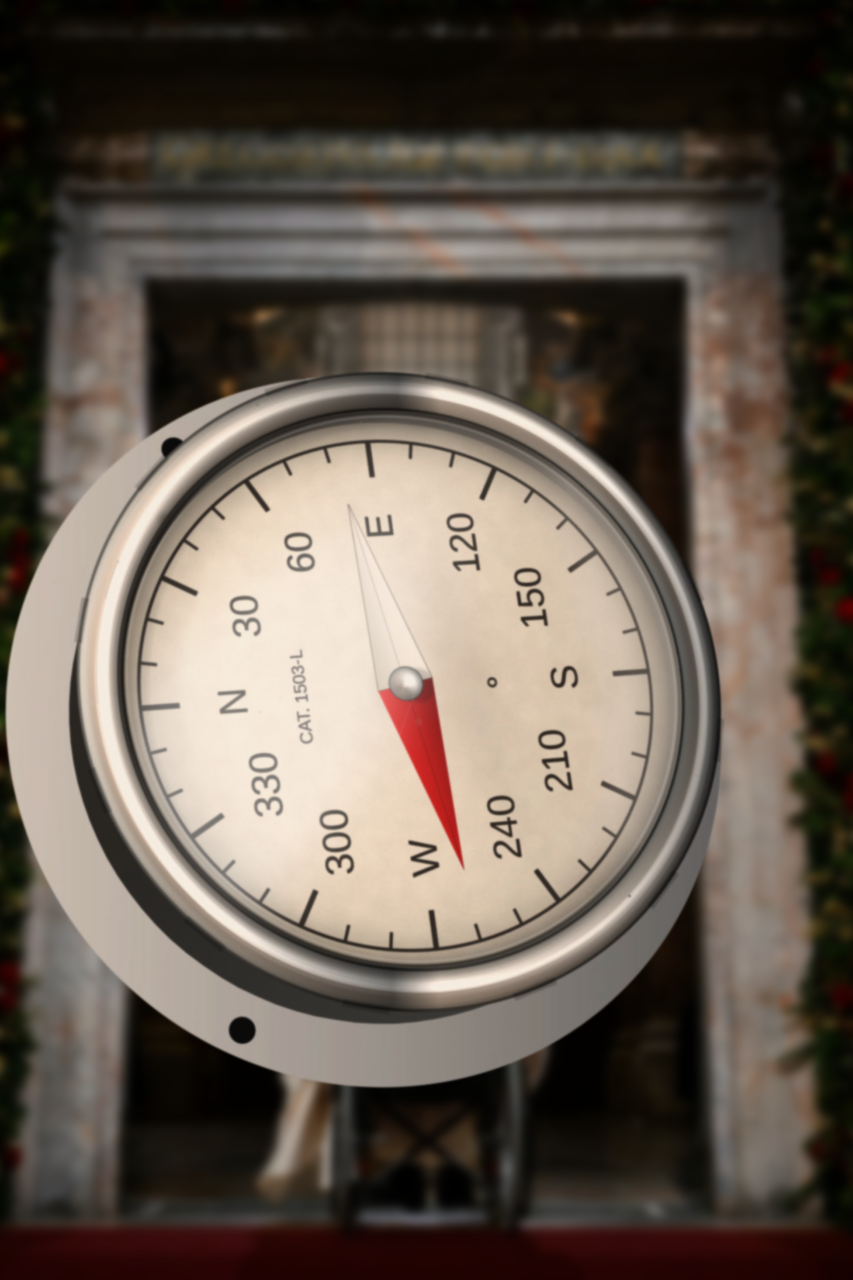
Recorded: 260 (°)
